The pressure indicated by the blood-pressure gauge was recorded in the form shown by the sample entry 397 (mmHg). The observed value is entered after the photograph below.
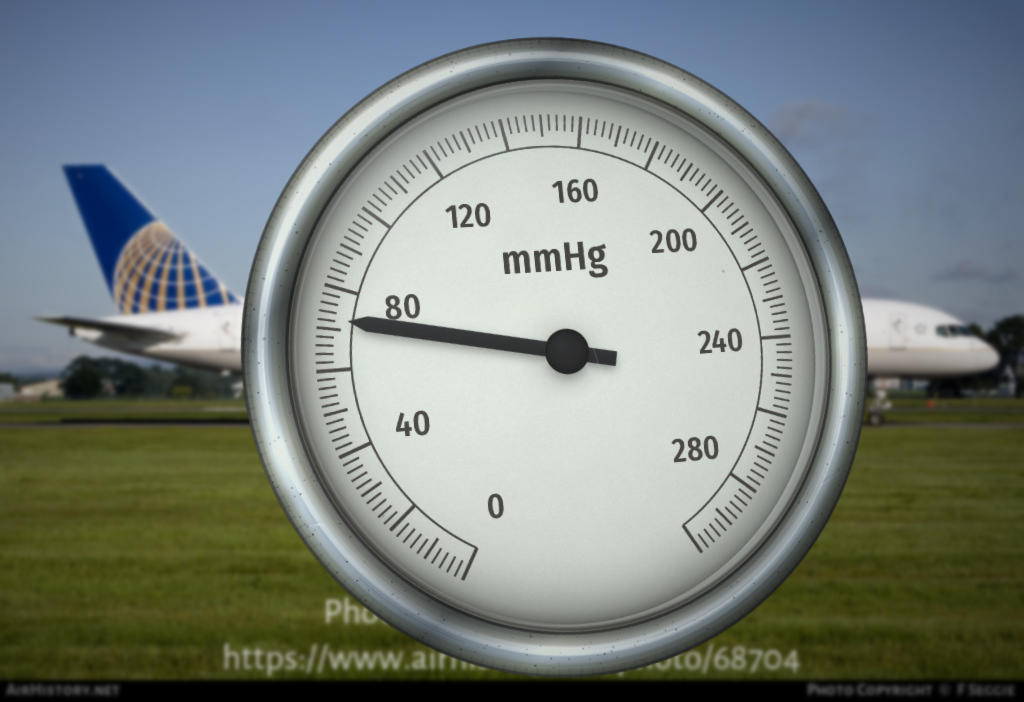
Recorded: 72 (mmHg)
